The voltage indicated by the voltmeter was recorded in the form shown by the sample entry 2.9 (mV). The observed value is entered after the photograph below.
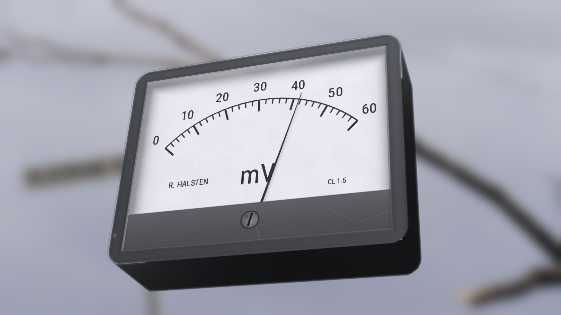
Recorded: 42 (mV)
